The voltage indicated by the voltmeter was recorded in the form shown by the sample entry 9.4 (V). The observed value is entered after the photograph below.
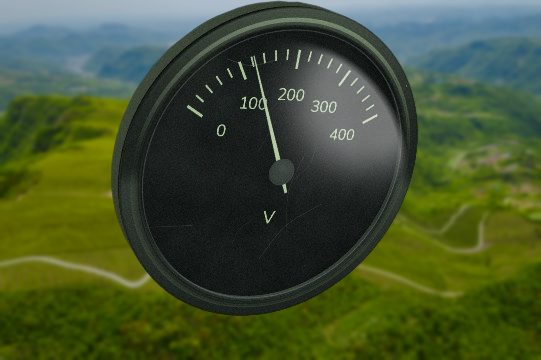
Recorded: 120 (V)
